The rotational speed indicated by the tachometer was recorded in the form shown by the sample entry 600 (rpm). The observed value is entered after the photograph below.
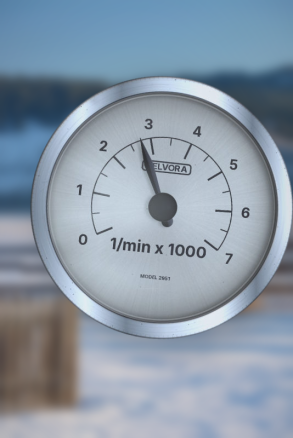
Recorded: 2750 (rpm)
